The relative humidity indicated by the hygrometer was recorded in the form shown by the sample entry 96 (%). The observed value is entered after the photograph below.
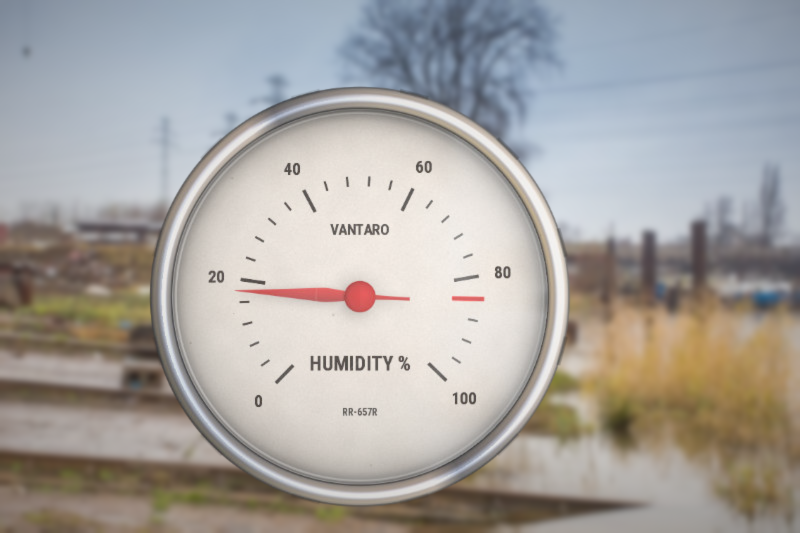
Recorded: 18 (%)
